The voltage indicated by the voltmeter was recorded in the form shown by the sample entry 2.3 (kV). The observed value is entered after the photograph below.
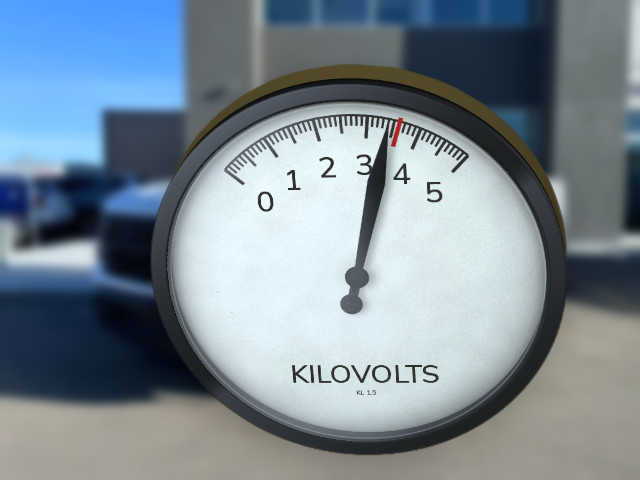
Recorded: 3.4 (kV)
